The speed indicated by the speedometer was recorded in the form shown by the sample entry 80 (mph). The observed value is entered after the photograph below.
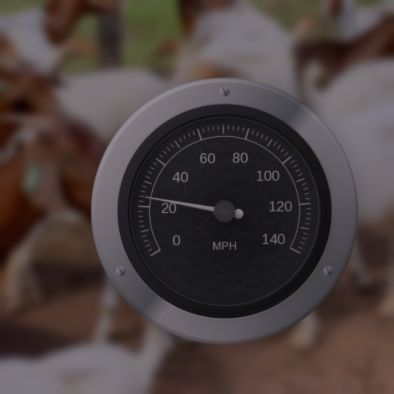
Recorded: 24 (mph)
